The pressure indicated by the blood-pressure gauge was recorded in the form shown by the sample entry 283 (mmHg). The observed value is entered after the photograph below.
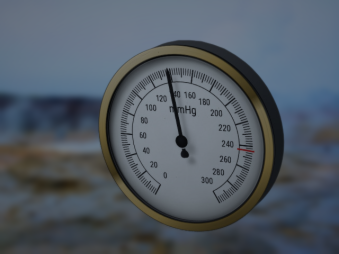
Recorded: 140 (mmHg)
